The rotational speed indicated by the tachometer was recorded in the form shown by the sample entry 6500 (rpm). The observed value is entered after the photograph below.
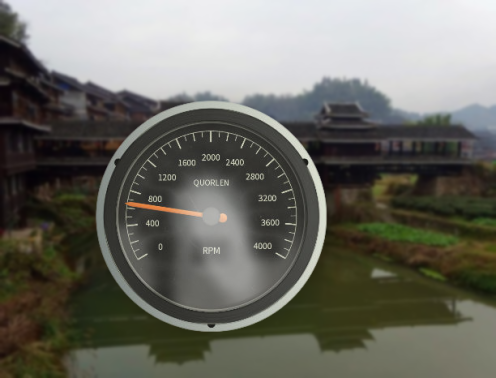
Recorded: 650 (rpm)
